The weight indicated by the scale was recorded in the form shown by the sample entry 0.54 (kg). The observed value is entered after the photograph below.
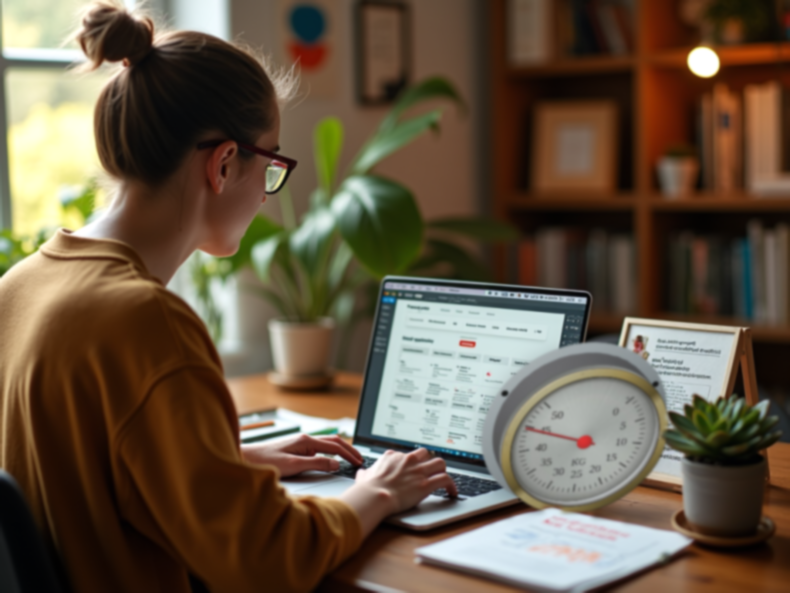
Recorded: 45 (kg)
